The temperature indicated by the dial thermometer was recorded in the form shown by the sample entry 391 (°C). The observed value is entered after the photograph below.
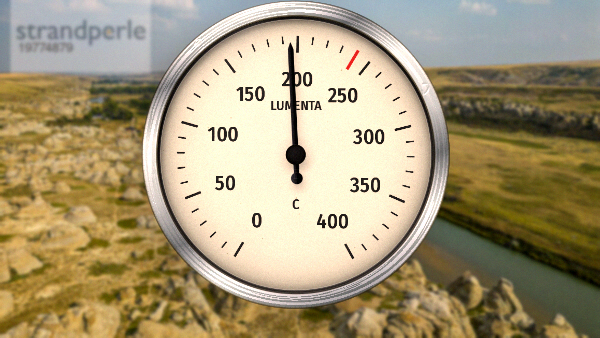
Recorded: 195 (°C)
